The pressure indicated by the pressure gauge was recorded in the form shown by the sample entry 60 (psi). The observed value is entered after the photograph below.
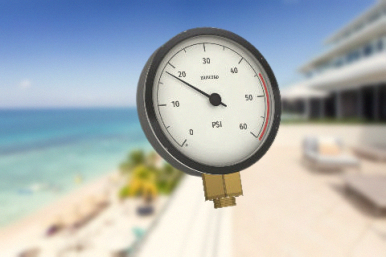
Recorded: 17.5 (psi)
